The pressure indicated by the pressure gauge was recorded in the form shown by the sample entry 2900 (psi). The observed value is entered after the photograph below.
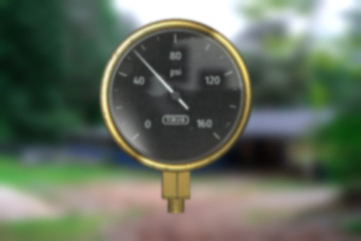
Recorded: 55 (psi)
